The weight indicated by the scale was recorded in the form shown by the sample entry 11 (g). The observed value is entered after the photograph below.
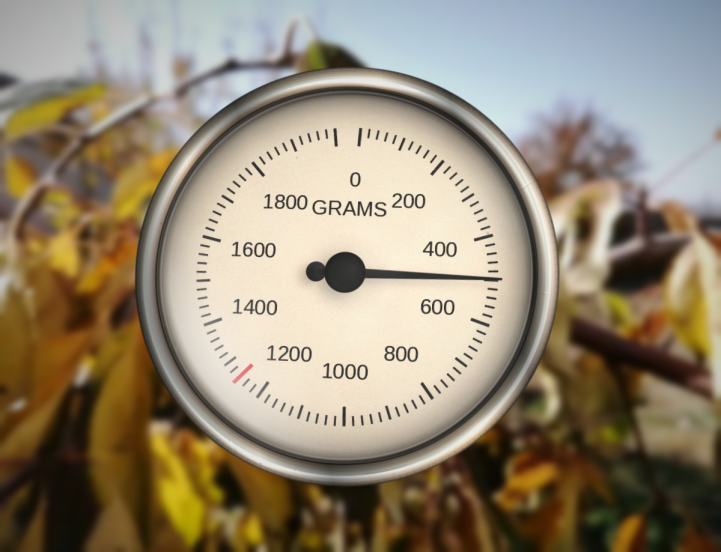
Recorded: 500 (g)
